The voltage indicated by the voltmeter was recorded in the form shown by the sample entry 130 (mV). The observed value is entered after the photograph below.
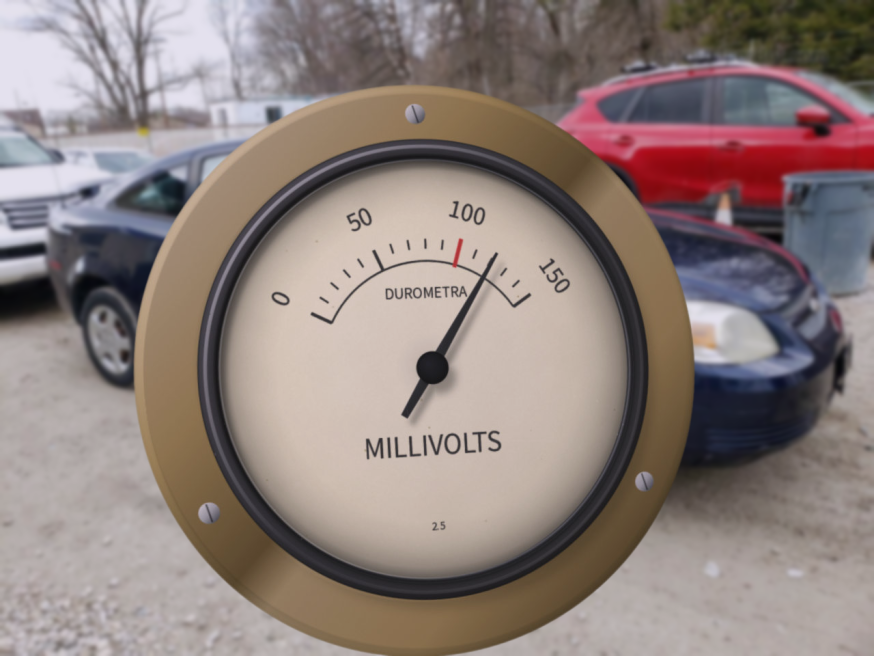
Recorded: 120 (mV)
